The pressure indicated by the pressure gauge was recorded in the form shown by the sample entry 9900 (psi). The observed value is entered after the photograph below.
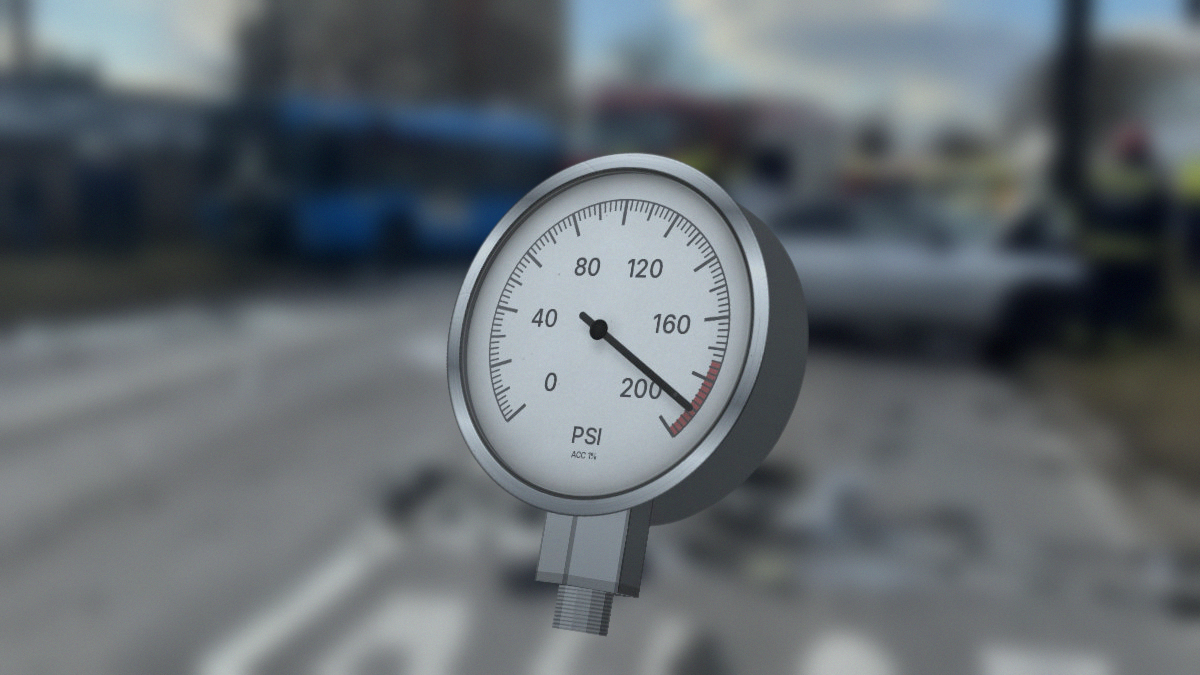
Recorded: 190 (psi)
